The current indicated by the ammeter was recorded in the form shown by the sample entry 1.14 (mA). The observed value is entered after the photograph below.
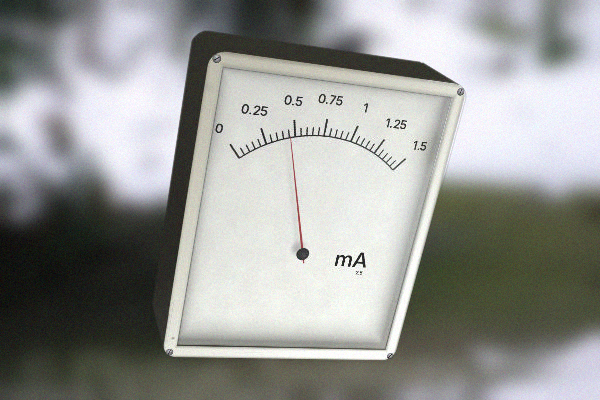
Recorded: 0.45 (mA)
